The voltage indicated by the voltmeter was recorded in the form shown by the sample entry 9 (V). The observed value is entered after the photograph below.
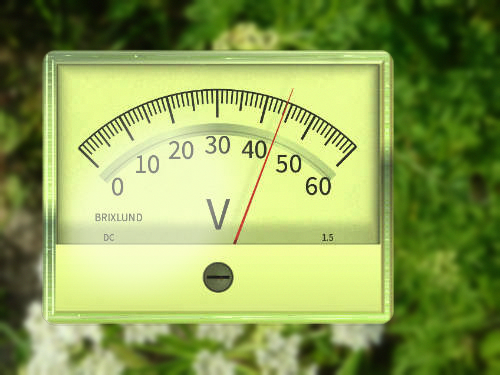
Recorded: 44 (V)
